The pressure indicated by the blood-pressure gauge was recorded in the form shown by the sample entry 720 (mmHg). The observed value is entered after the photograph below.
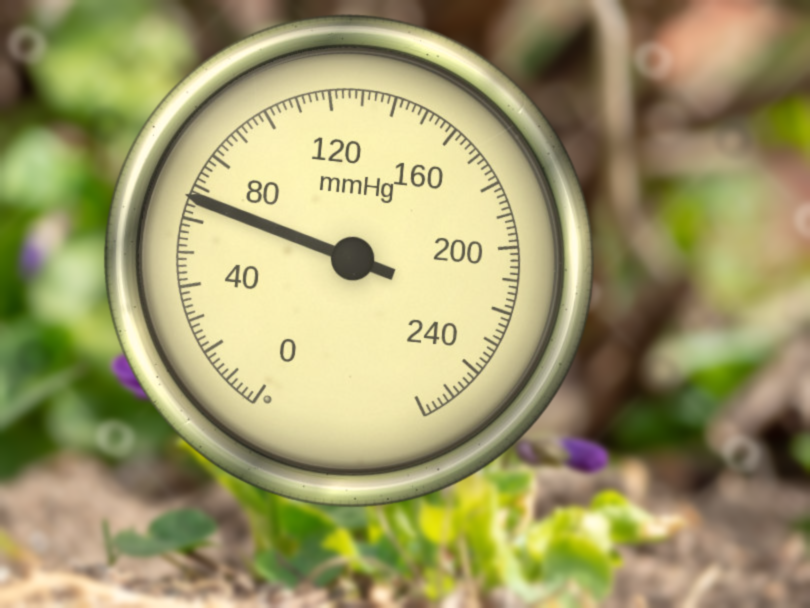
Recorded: 66 (mmHg)
